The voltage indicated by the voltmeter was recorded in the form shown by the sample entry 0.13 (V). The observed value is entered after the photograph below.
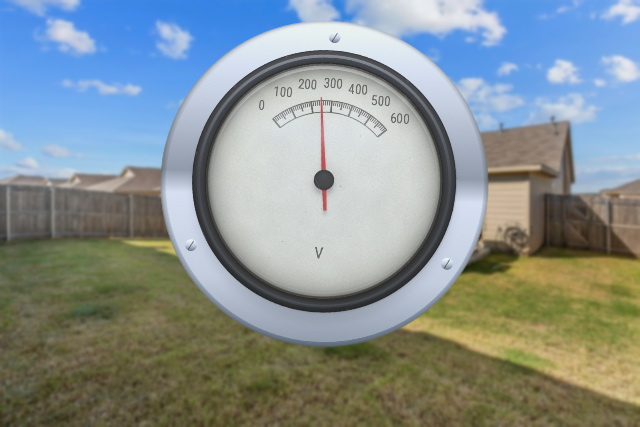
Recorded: 250 (V)
